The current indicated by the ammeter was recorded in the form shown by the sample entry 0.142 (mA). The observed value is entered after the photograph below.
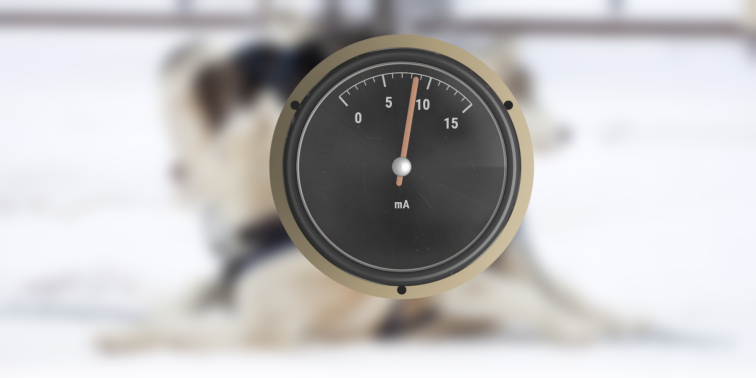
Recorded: 8.5 (mA)
